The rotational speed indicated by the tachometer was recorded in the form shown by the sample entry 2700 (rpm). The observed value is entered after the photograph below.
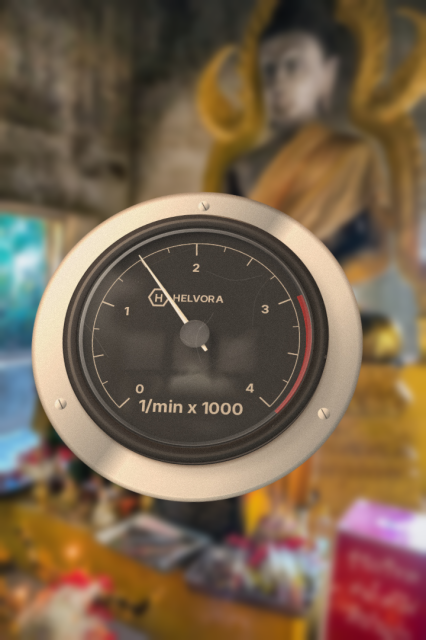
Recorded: 1500 (rpm)
